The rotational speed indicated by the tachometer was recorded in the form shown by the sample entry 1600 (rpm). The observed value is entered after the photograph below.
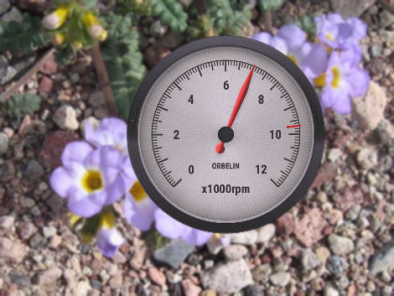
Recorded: 7000 (rpm)
